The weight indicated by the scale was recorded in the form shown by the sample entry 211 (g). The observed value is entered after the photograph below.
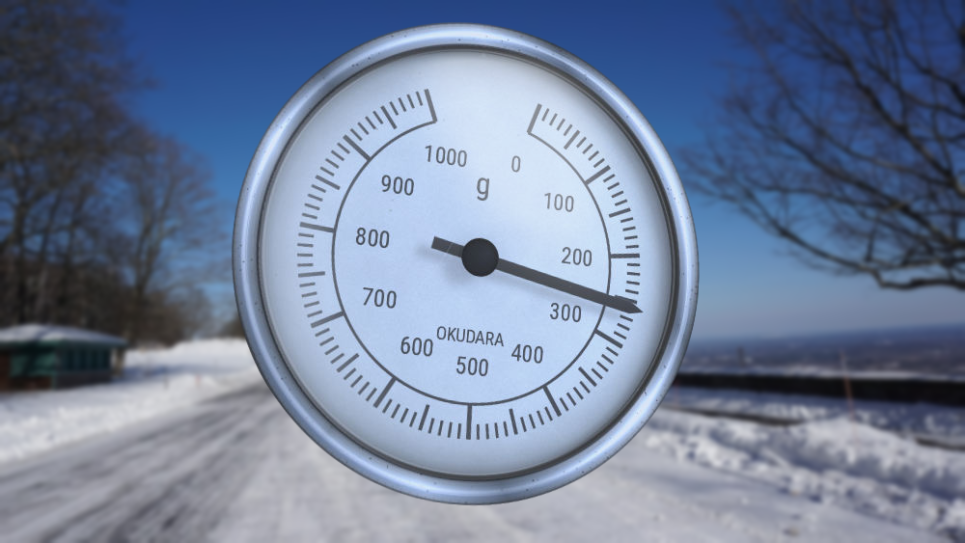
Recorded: 260 (g)
